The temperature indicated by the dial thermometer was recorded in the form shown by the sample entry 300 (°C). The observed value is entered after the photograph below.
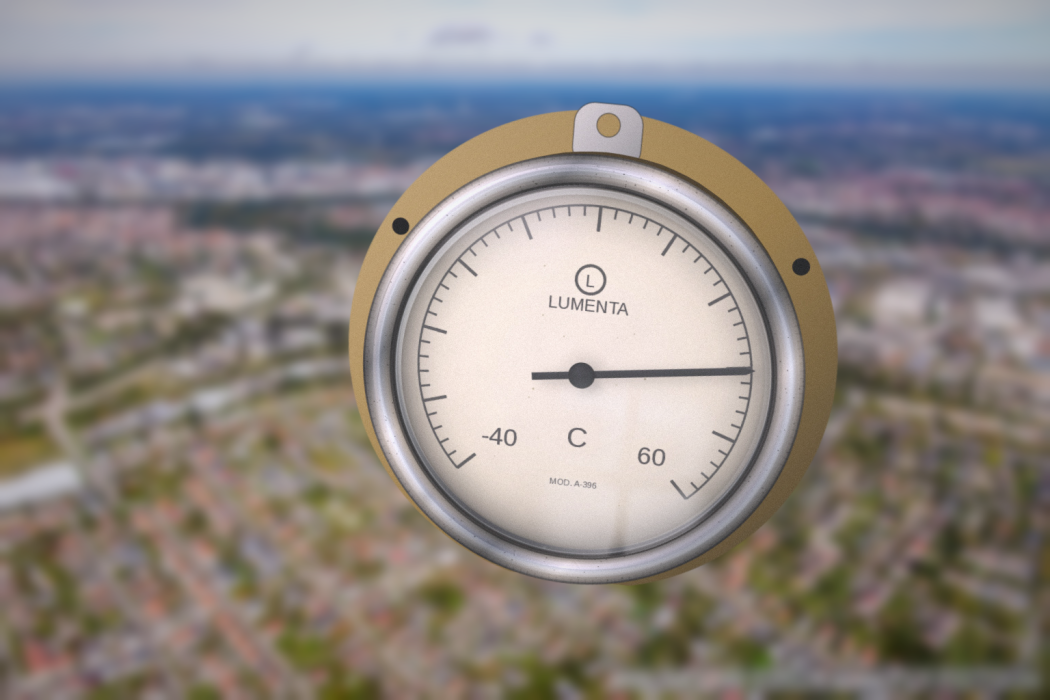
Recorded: 40 (°C)
